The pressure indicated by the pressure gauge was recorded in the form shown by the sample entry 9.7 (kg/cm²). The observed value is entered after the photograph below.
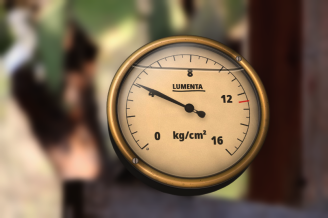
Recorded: 4 (kg/cm²)
